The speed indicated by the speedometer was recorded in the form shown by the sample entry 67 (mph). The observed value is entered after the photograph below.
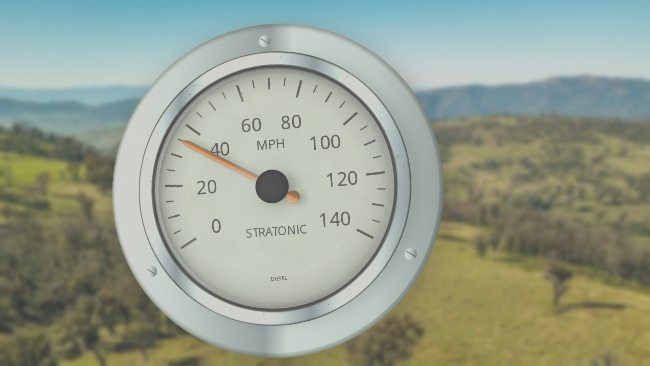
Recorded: 35 (mph)
